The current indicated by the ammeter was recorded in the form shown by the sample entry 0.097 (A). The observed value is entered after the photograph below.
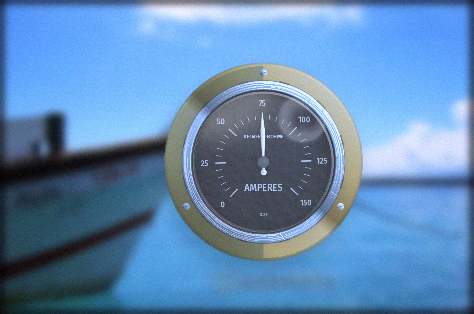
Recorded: 75 (A)
